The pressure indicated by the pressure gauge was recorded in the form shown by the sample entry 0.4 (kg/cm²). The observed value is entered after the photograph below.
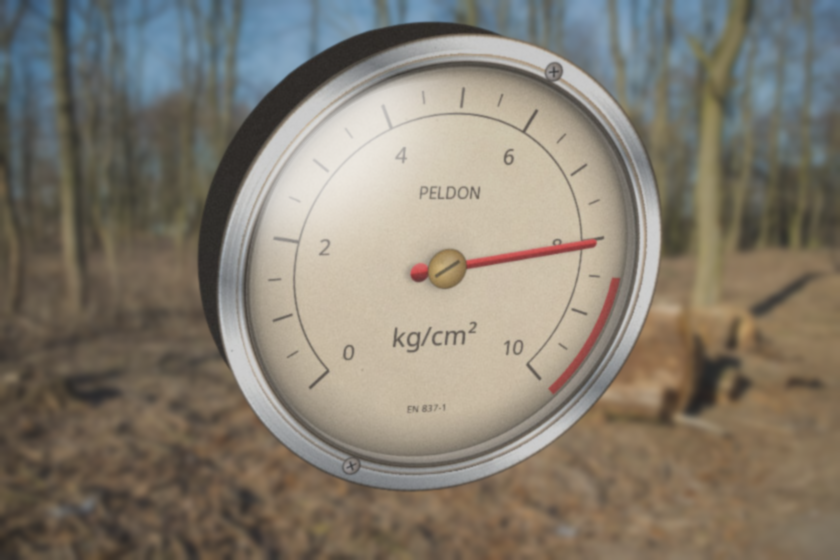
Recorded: 8 (kg/cm²)
